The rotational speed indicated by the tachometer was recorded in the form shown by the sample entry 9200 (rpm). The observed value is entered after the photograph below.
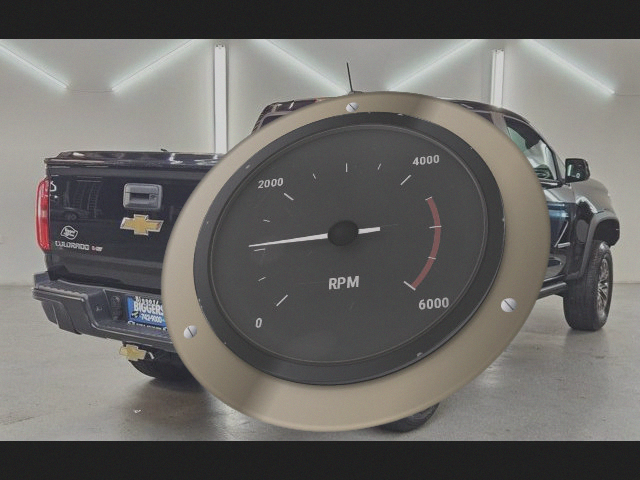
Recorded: 1000 (rpm)
